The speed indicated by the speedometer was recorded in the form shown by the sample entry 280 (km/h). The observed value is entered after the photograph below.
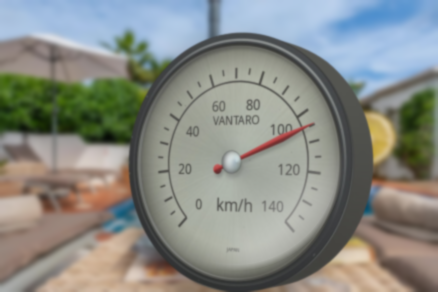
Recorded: 105 (km/h)
